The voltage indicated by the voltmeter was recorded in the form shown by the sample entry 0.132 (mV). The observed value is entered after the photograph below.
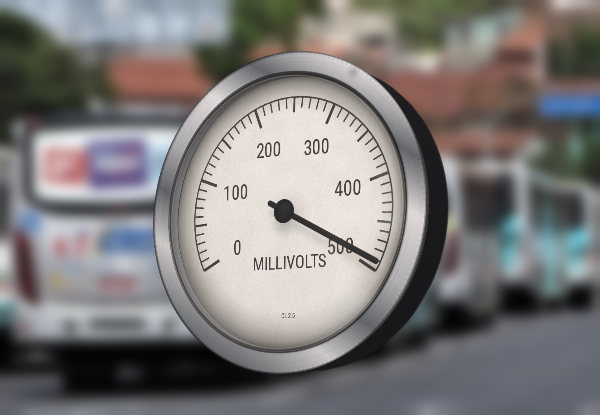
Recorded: 490 (mV)
